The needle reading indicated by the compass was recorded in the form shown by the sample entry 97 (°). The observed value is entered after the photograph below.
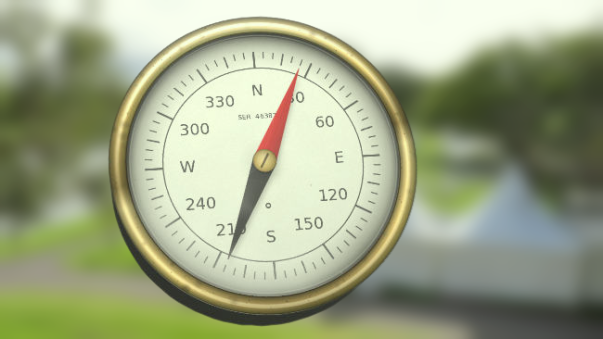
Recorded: 25 (°)
